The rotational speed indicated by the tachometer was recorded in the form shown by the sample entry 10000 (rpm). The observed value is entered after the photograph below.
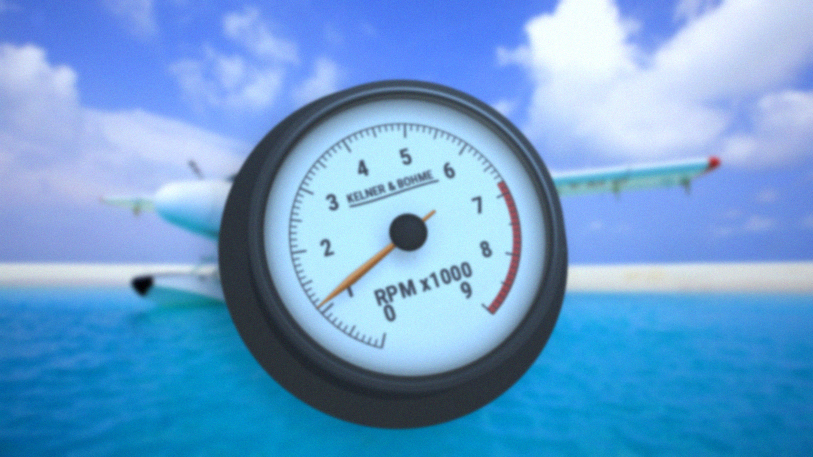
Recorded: 1100 (rpm)
